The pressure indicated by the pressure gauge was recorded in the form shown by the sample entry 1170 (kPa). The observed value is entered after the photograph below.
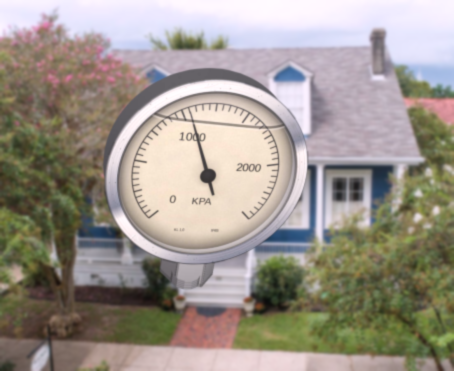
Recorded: 1050 (kPa)
